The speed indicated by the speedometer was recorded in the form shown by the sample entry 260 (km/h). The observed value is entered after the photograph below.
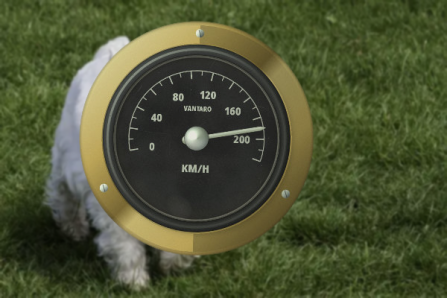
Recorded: 190 (km/h)
